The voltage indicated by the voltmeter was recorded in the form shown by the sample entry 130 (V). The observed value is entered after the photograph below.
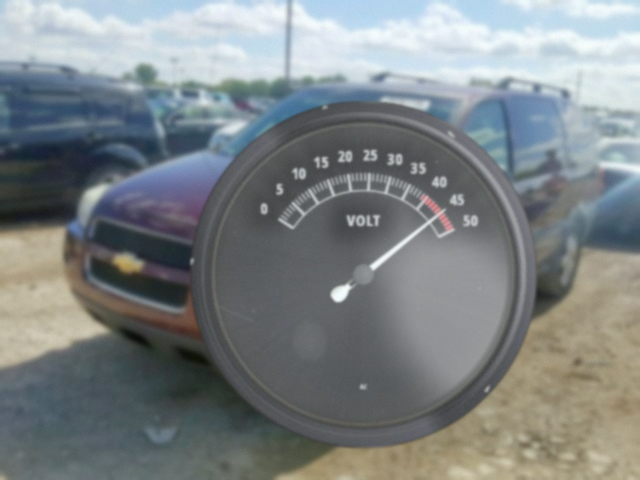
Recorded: 45 (V)
